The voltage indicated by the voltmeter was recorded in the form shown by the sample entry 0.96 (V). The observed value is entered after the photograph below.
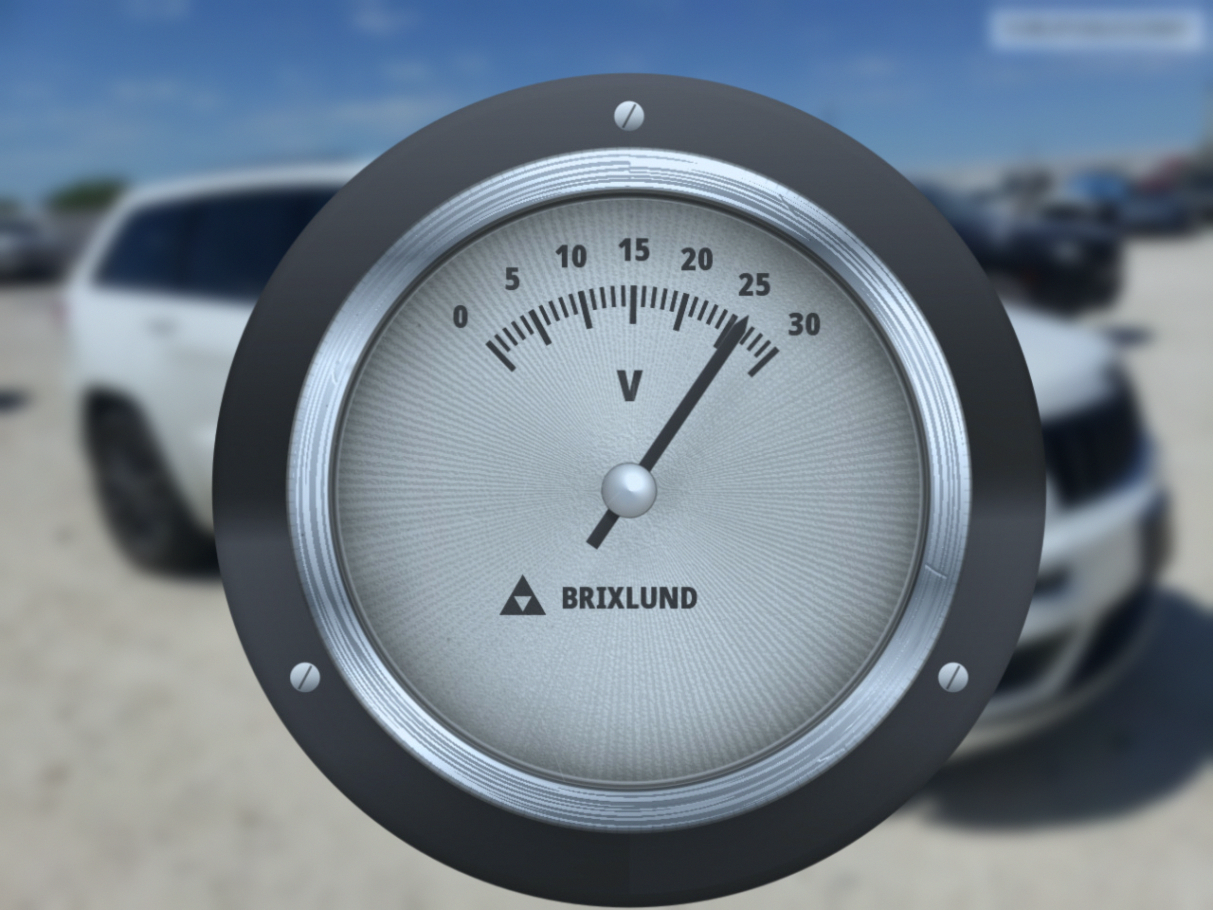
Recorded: 26 (V)
